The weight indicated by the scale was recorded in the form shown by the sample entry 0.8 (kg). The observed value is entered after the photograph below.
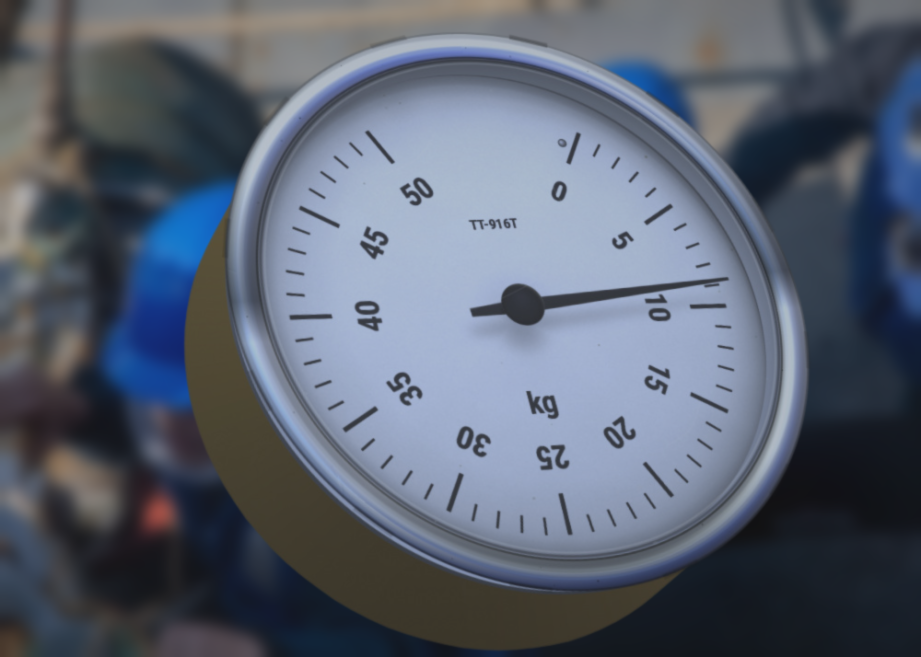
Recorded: 9 (kg)
